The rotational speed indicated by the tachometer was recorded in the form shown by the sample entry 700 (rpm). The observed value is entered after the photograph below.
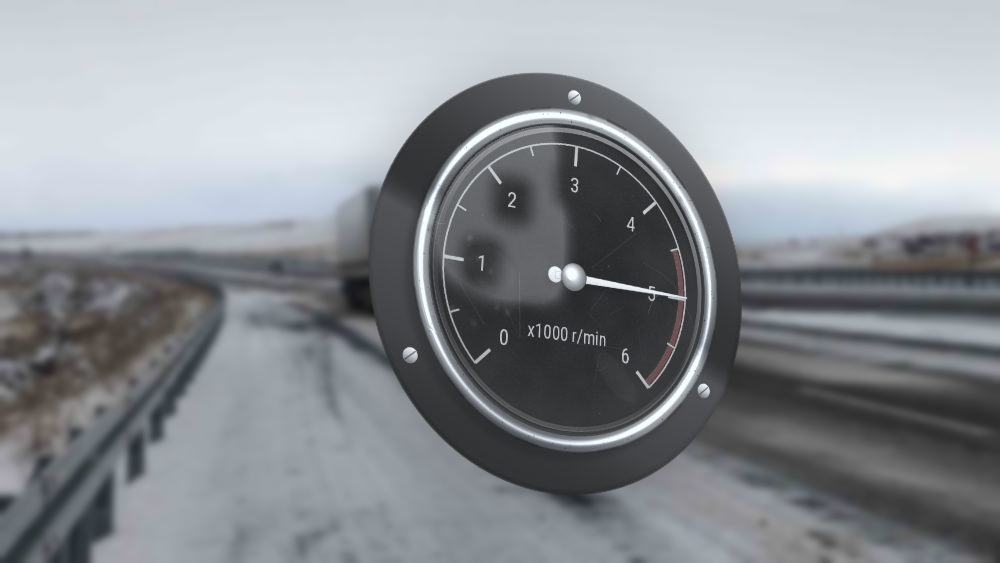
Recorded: 5000 (rpm)
